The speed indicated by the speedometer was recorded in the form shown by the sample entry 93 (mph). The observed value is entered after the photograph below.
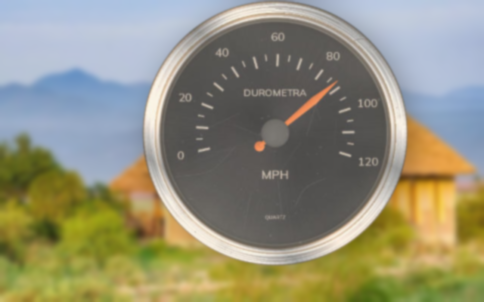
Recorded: 87.5 (mph)
